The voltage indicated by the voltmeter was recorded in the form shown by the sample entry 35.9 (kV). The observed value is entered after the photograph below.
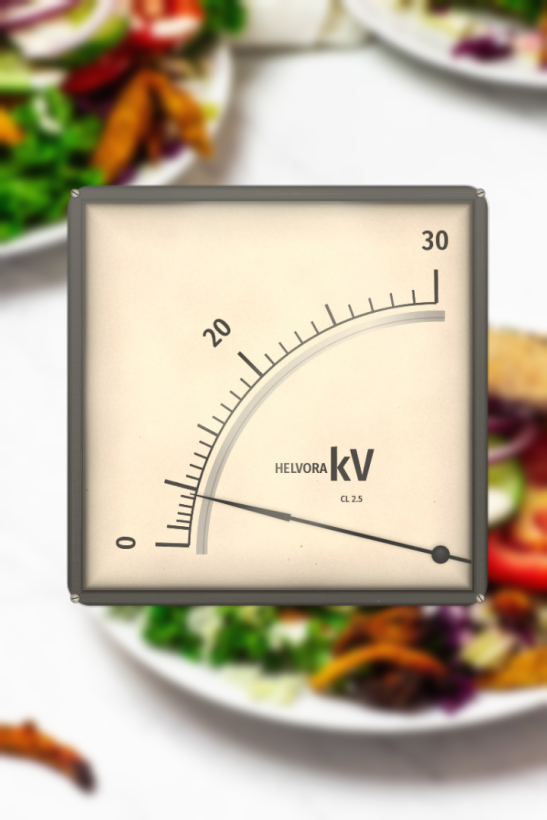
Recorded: 9.5 (kV)
